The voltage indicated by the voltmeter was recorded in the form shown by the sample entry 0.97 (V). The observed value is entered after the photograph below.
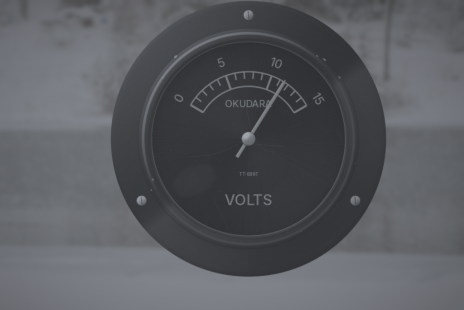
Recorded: 11.5 (V)
